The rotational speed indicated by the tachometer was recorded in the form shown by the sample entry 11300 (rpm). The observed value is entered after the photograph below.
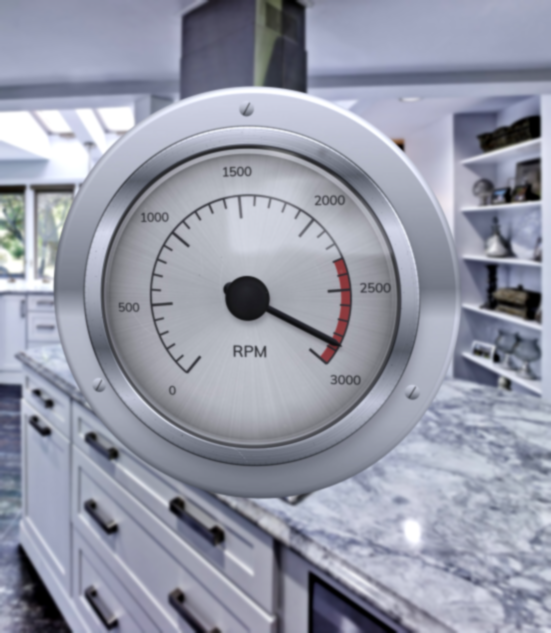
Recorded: 2850 (rpm)
